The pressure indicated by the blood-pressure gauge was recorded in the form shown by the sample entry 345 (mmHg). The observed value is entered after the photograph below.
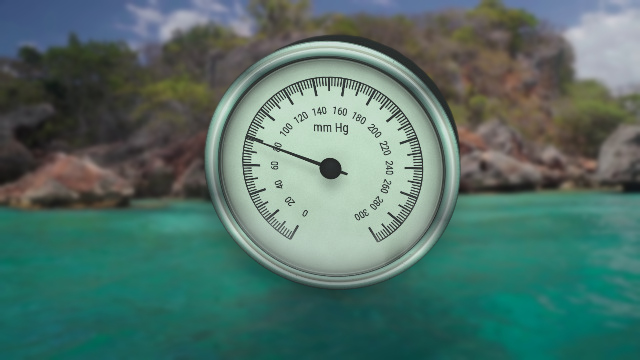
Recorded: 80 (mmHg)
